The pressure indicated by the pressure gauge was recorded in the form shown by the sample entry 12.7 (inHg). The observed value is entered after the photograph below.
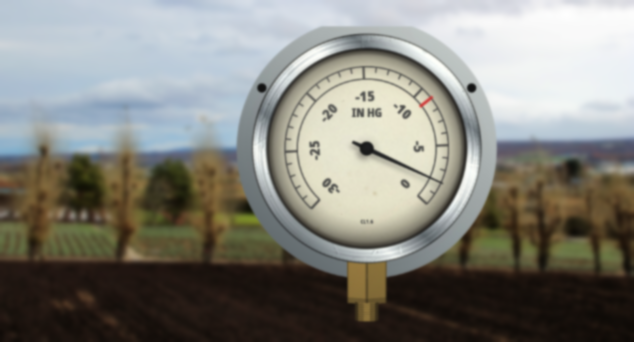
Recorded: -2 (inHg)
